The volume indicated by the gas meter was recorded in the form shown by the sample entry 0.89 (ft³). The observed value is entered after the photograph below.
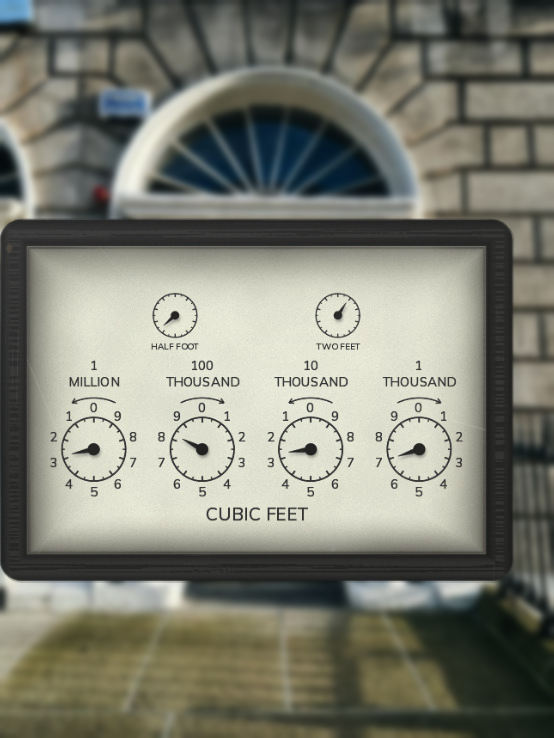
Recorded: 282700 (ft³)
